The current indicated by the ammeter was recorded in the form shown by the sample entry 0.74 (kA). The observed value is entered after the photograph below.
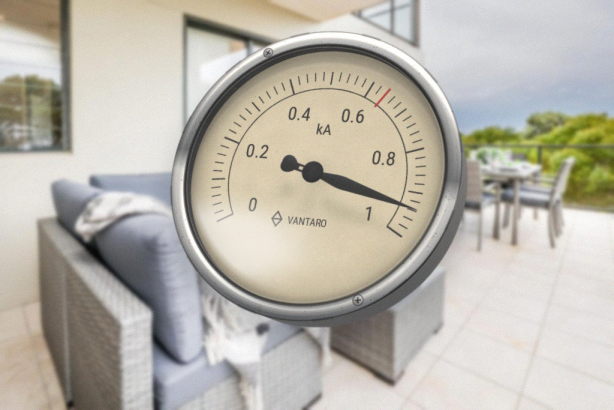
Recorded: 0.94 (kA)
